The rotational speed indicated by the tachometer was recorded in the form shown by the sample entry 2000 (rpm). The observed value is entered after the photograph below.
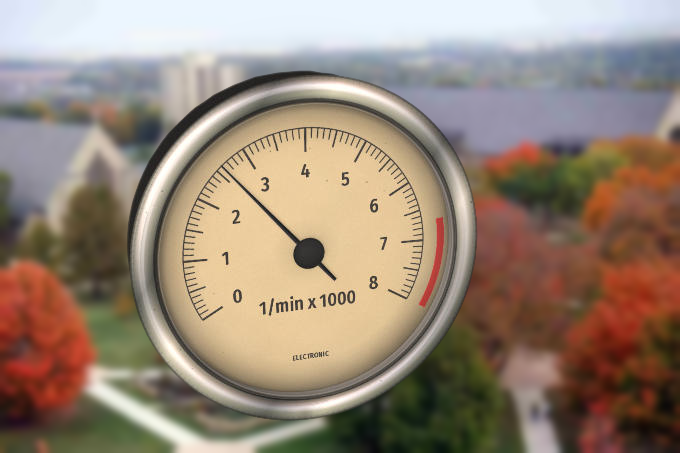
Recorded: 2600 (rpm)
